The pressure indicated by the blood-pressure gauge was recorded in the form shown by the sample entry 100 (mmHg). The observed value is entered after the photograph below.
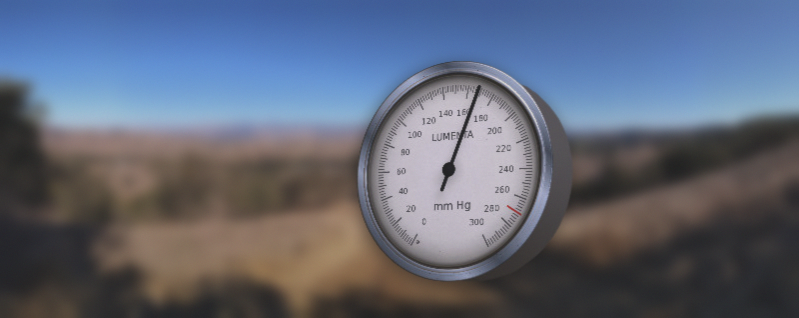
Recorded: 170 (mmHg)
